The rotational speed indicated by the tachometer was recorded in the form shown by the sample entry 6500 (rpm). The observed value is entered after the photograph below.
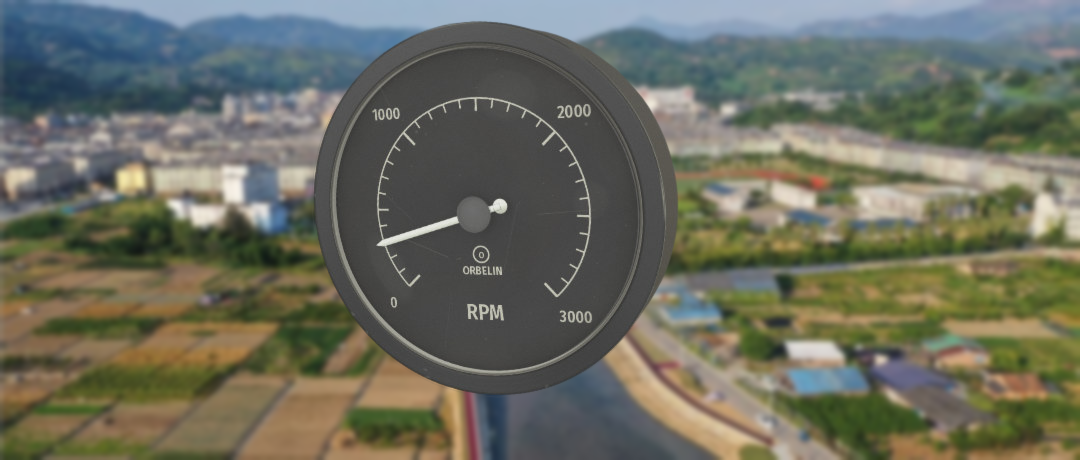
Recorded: 300 (rpm)
